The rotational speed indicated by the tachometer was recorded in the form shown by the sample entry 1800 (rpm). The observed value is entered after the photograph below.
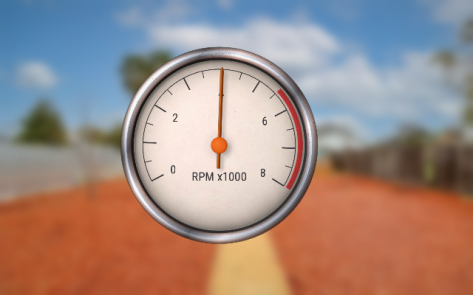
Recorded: 4000 (rpm)
